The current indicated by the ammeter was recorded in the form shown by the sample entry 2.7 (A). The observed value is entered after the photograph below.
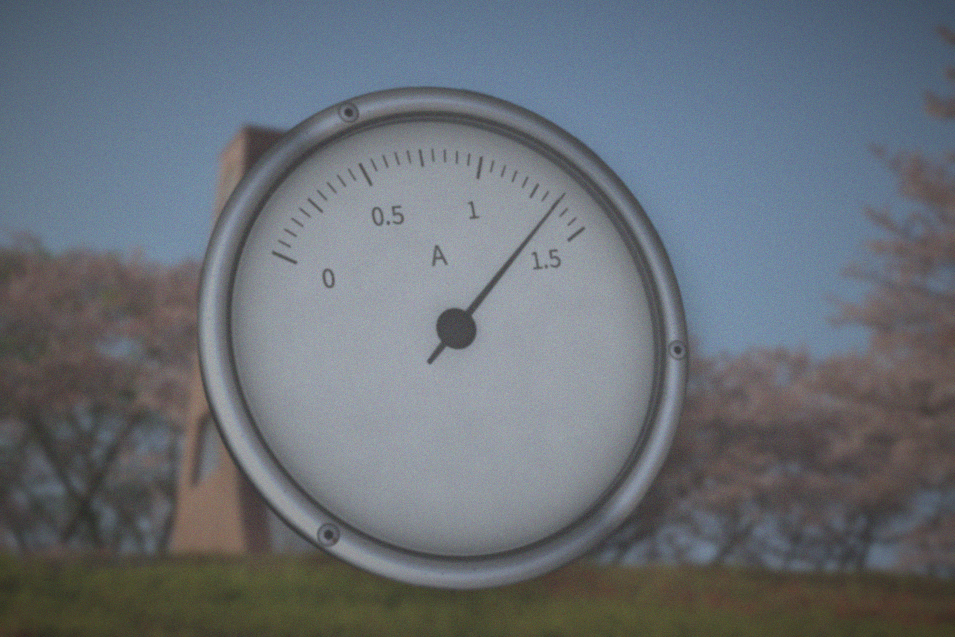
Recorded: 1.35 (A)
